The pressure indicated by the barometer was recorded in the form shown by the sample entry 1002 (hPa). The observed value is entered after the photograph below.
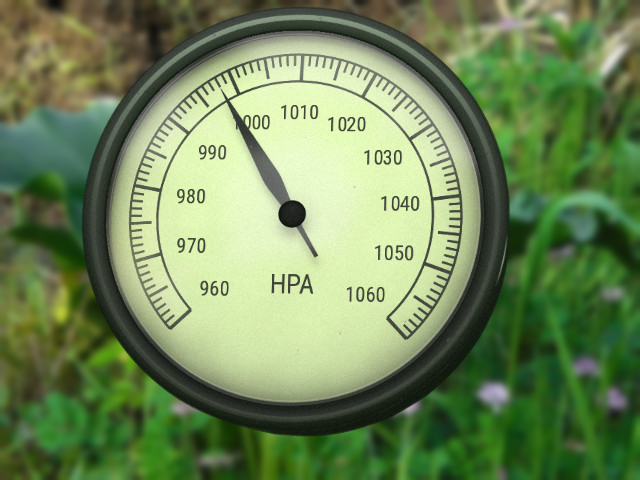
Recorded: 998 (hPa)
